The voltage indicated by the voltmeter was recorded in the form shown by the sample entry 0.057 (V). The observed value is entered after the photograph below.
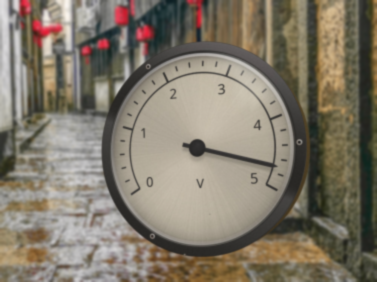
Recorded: 4.7 (V)
